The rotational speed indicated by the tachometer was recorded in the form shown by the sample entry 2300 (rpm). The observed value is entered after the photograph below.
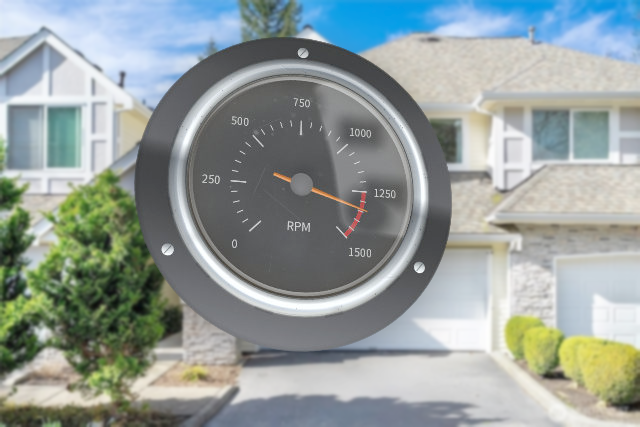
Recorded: 1350 (rpm)
